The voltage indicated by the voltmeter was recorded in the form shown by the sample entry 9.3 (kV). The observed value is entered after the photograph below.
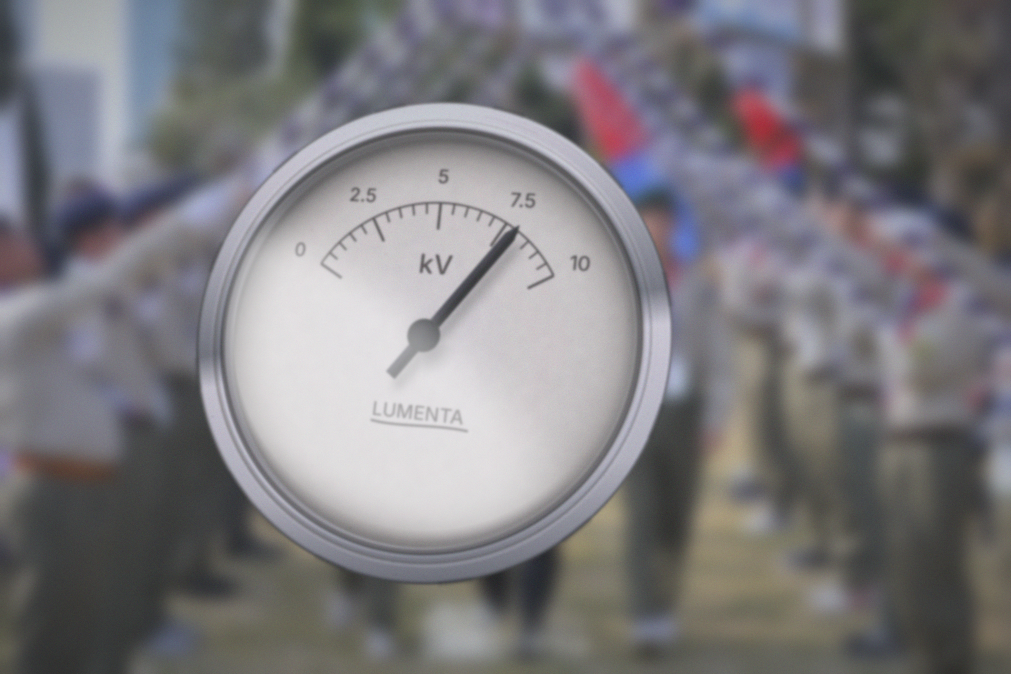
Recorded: 8 (kV)
